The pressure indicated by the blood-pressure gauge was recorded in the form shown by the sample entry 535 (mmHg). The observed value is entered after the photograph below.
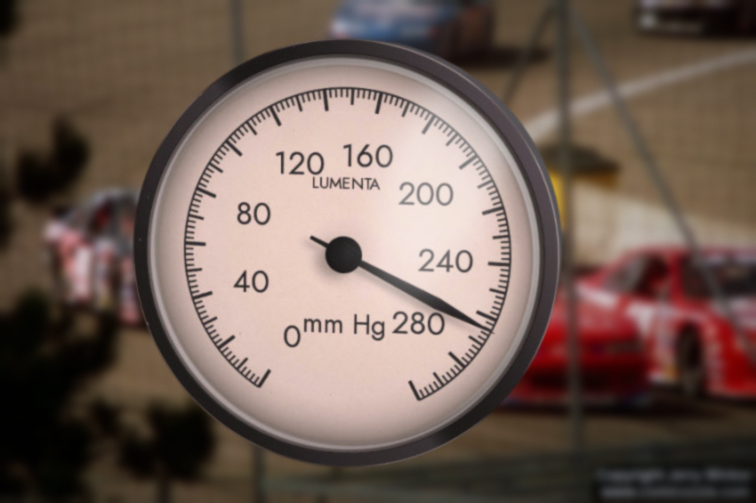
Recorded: 264 (mmHg)
